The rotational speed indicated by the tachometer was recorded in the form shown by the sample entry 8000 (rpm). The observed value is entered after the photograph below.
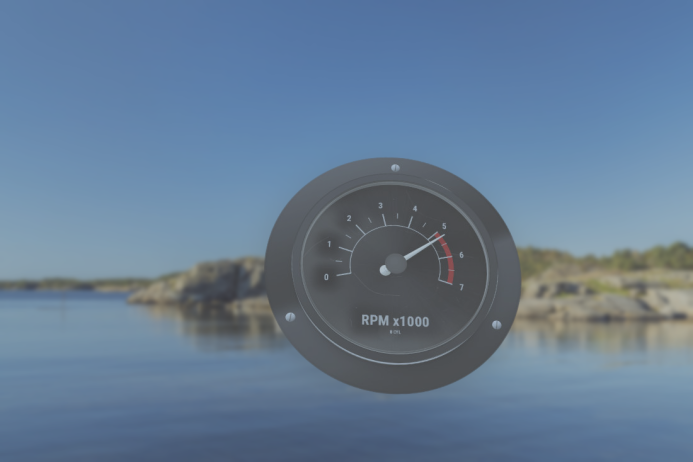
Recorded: 5250 (rpm)
